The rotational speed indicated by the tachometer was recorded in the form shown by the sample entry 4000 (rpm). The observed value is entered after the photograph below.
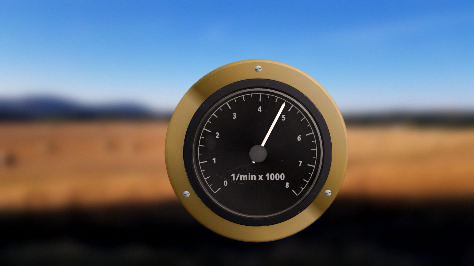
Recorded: 4750 (rpm)
